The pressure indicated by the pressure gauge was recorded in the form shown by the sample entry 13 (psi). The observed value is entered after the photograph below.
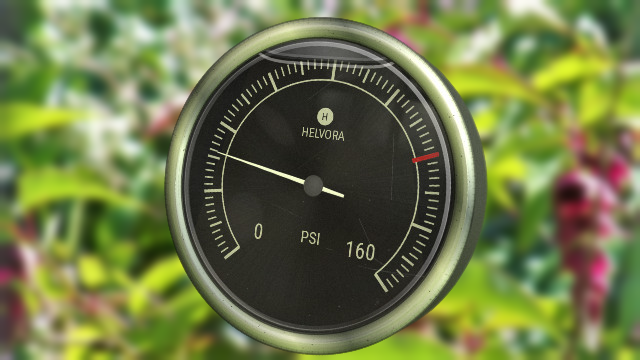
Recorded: 32 (psi)
